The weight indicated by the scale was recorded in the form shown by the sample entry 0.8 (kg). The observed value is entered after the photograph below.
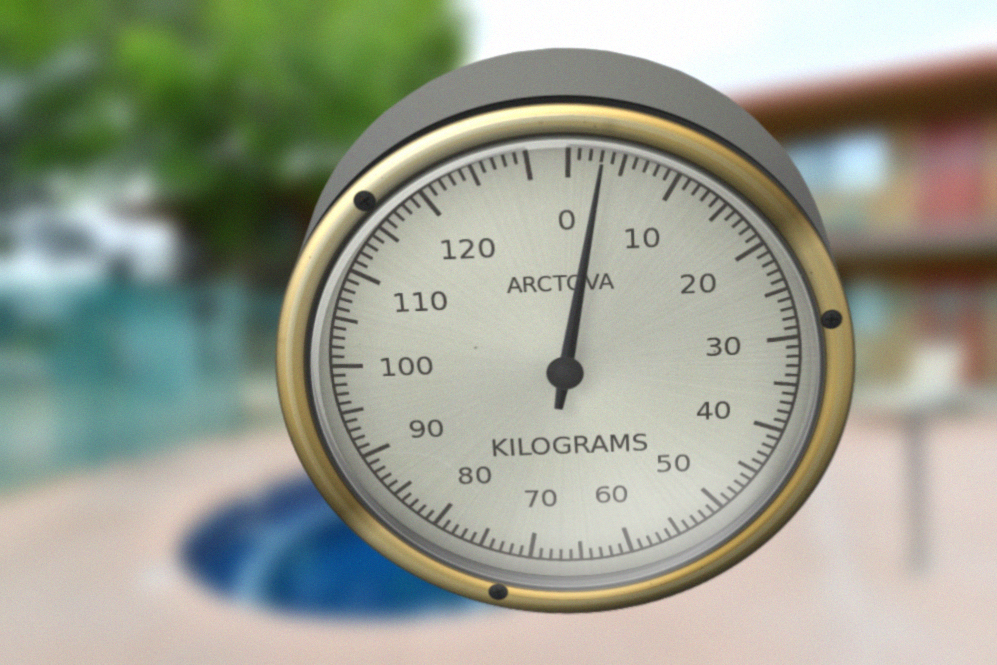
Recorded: 3 (kg)
